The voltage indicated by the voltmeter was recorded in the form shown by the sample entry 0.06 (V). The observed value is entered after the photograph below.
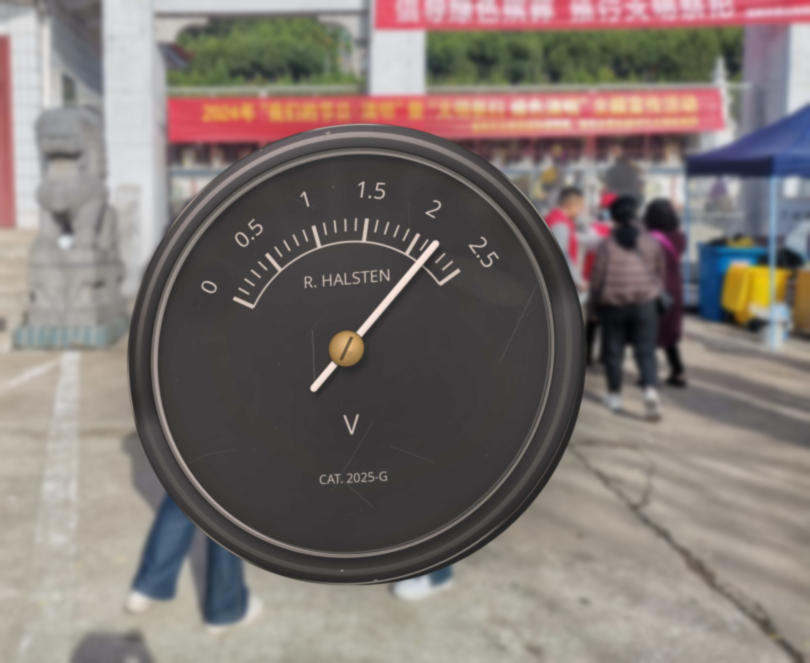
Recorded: 2.2 (V)
